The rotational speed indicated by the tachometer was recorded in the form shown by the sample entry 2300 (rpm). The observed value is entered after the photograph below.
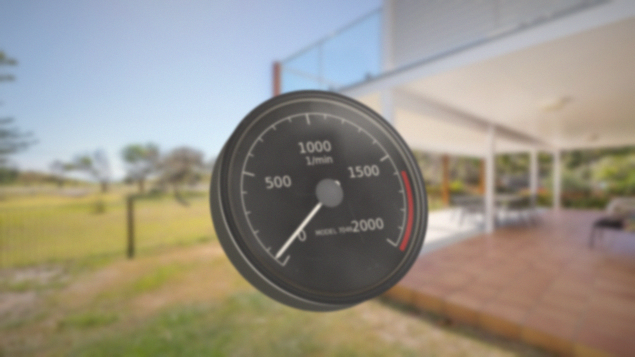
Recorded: 50 (rpm)
